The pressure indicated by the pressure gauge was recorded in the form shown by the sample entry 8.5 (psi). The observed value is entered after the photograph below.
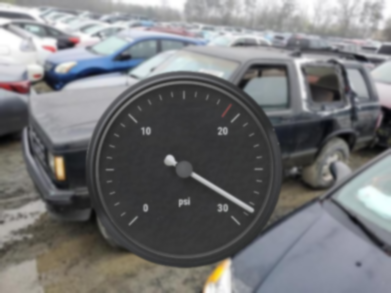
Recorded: 28.5 (psi)
